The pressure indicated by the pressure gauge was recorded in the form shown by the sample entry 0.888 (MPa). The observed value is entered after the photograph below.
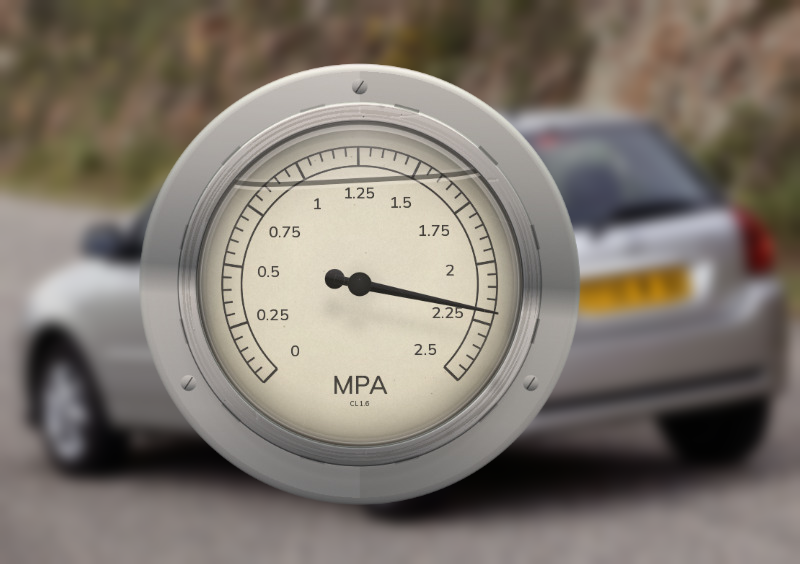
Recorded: 2.2 (MPa)
